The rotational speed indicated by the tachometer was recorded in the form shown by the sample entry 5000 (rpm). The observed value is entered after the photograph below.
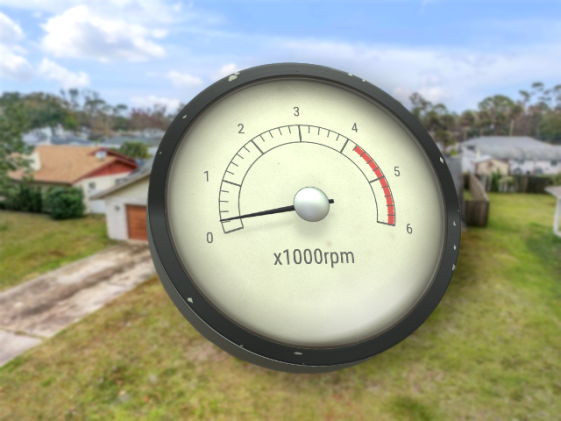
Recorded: 200 (rpm)
